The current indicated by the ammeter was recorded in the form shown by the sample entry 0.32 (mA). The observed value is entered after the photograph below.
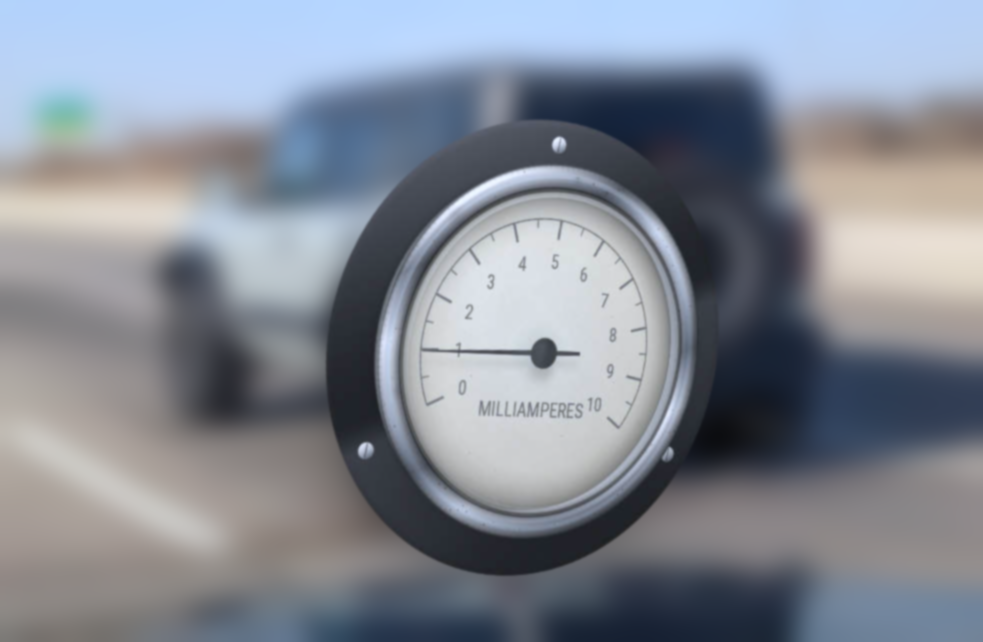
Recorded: 1 (mA)
